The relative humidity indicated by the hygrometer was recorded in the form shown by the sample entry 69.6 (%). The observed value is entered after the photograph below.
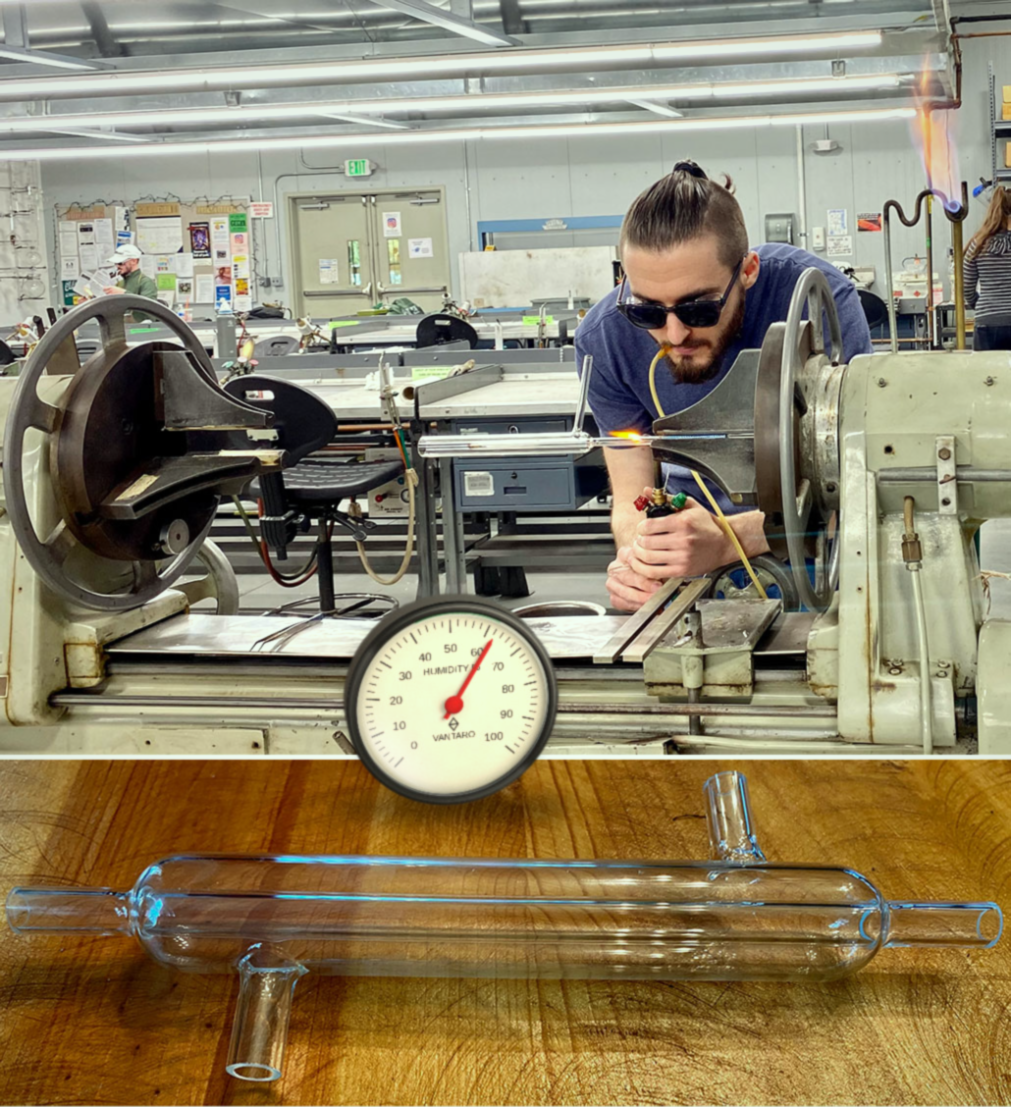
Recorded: 62 (%)
